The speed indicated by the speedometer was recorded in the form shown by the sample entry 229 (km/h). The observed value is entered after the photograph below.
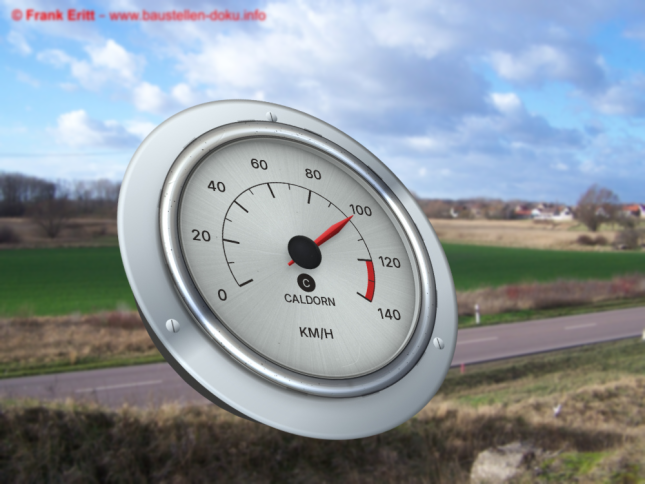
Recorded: 100 (km/h)
